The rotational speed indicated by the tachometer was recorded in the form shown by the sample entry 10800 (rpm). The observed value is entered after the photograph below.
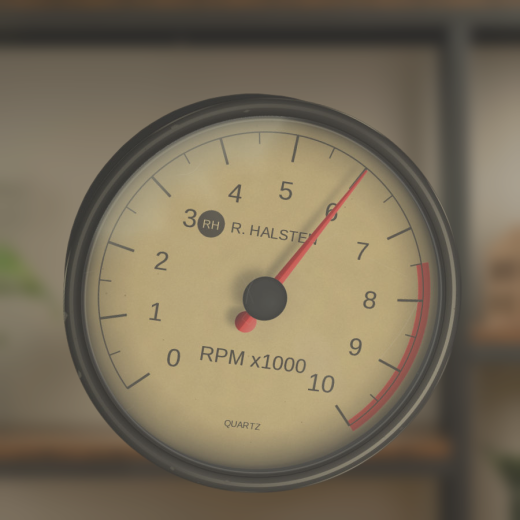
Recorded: 6000 (rpm)
